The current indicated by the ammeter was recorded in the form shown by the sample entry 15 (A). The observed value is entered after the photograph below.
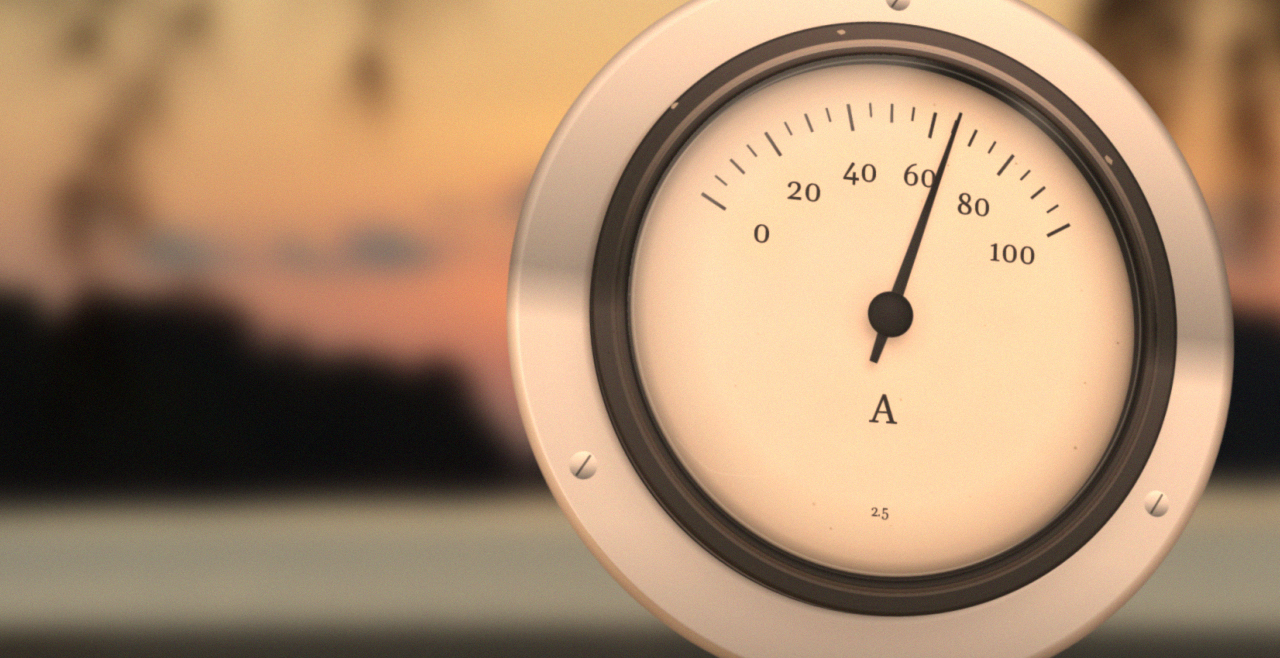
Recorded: 65 (A)
